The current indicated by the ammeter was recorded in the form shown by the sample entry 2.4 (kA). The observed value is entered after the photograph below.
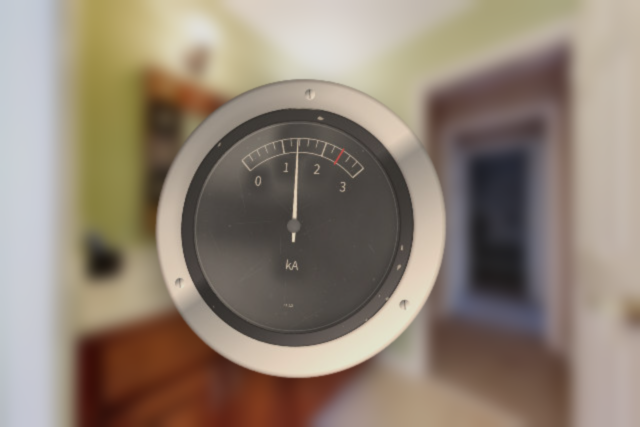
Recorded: 1.4 (kA)
